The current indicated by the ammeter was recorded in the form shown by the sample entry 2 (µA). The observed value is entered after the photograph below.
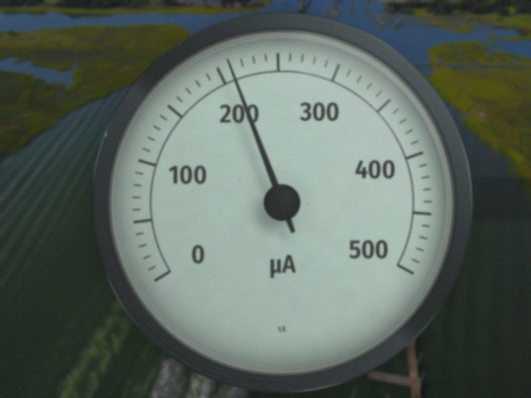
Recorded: 210 (µA)
